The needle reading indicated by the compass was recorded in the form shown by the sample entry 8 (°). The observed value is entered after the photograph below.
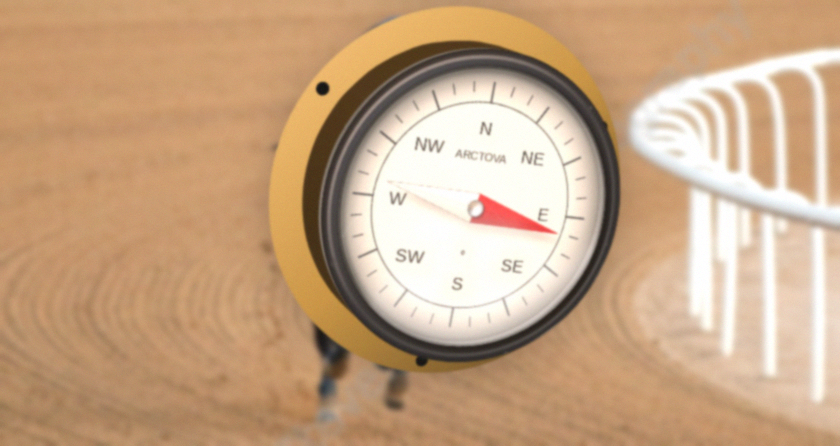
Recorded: 100 (°)
